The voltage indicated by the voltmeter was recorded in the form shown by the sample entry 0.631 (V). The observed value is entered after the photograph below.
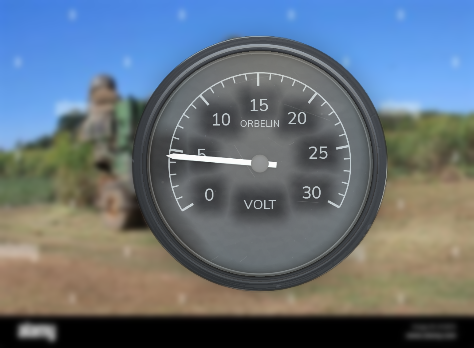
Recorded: 4.5 (V)
